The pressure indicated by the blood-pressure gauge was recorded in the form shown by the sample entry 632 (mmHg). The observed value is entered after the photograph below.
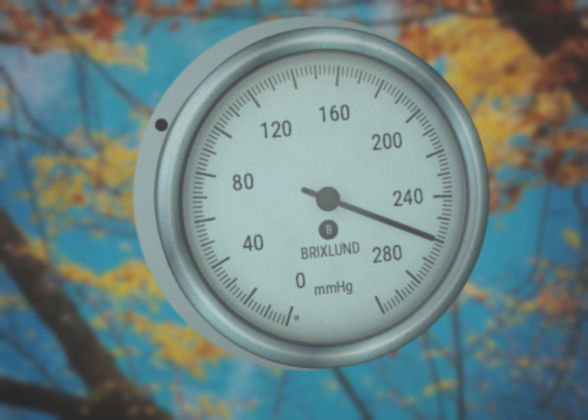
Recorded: 260 (mmHg)
